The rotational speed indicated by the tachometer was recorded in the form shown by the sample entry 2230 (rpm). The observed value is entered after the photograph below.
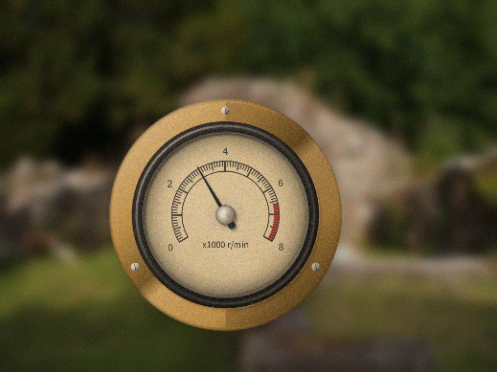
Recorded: 3000 (rpm)
